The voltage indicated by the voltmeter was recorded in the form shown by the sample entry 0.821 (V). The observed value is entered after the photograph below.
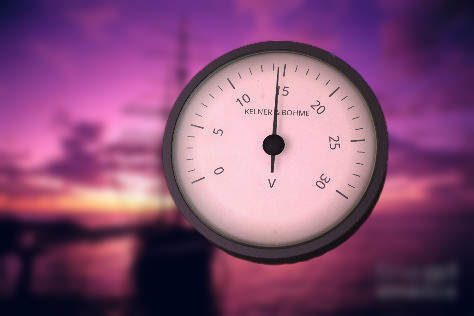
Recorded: 14.5 (V)
